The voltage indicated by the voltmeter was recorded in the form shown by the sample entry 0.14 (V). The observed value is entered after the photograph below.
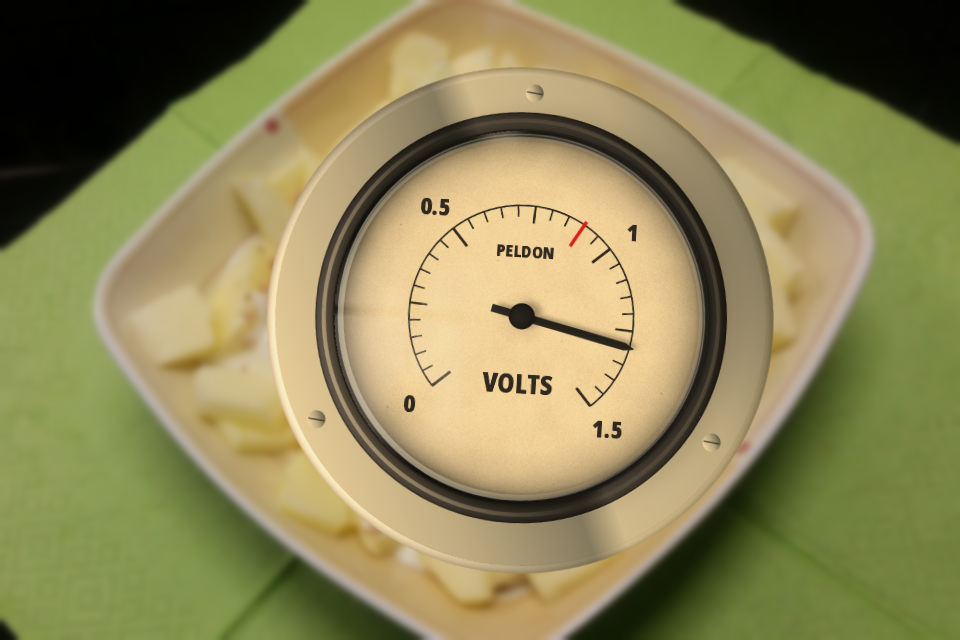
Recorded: 1.3 (V)
